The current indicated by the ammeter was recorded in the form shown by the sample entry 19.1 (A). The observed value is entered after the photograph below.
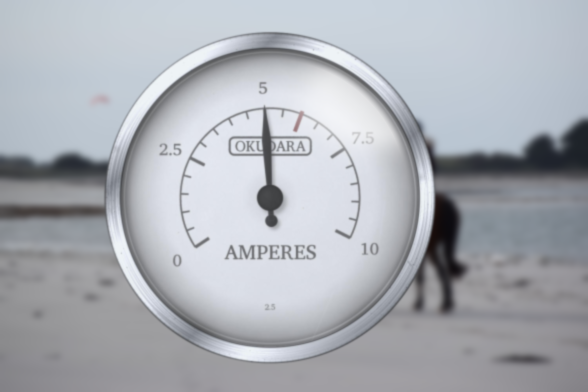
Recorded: 5 (A)
